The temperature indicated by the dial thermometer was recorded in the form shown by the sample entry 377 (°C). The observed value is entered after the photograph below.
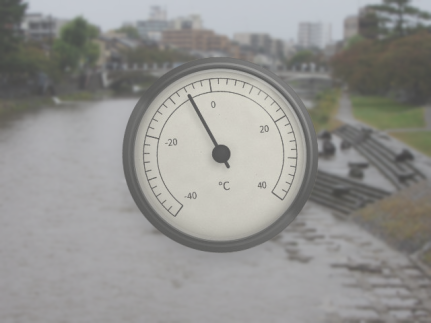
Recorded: -6 (°C)
